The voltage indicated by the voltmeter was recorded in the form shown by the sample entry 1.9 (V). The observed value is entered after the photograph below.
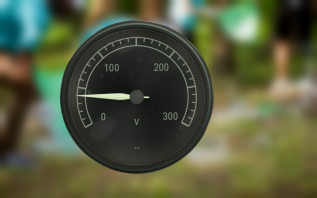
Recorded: 40 (V)
